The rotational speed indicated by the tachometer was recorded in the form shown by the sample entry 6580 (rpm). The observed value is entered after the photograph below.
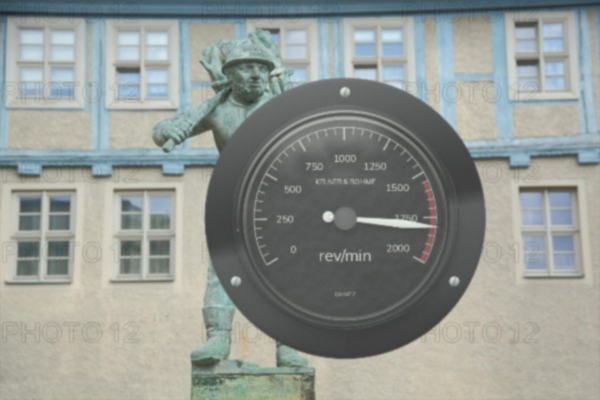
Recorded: 1800 (rpm)
